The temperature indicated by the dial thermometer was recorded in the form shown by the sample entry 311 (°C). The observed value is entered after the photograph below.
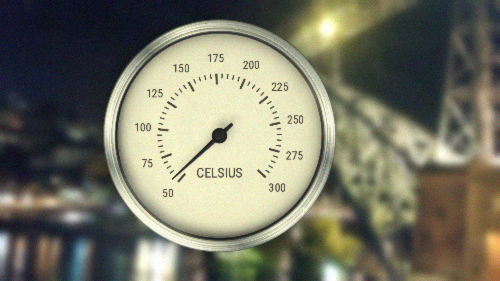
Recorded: 55 (°C)
